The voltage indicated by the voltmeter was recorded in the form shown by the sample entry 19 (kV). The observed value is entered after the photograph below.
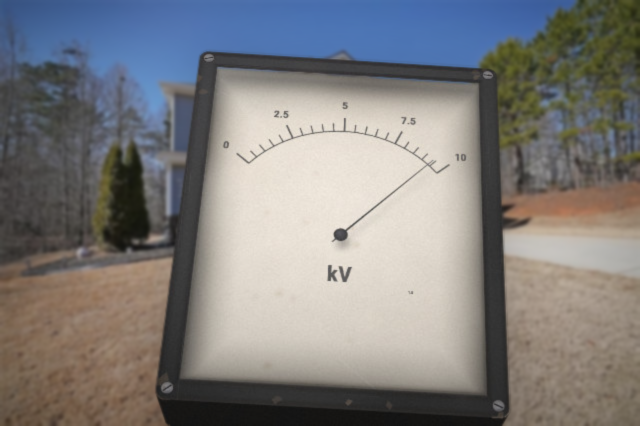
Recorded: 9.5 (kV)
